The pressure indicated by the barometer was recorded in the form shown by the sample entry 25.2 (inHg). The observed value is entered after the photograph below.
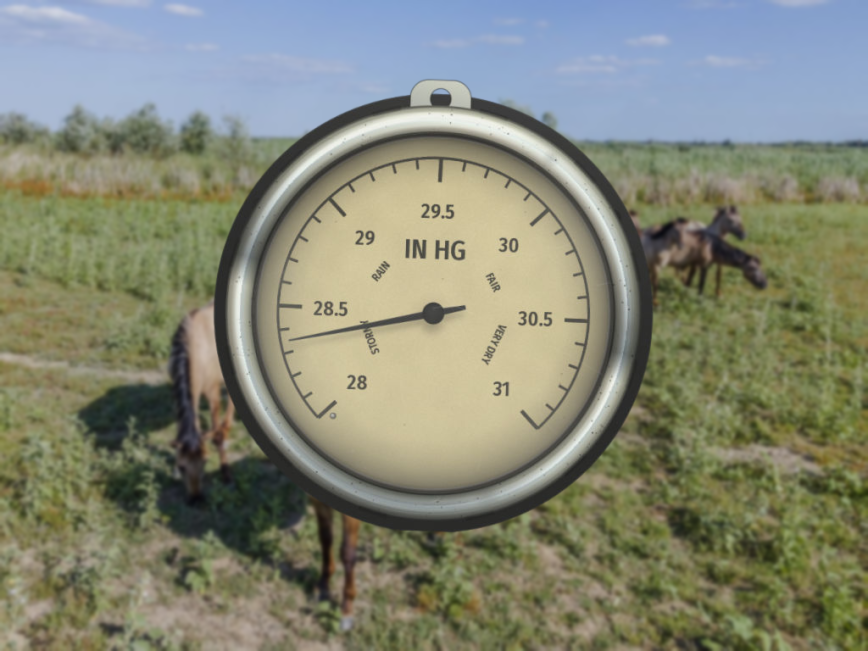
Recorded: 28.35 (inHg)
